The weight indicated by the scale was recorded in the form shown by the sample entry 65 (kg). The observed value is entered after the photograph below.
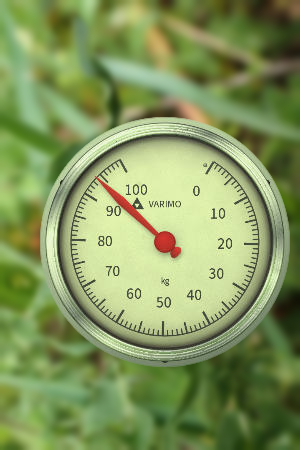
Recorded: 94 (kg)
